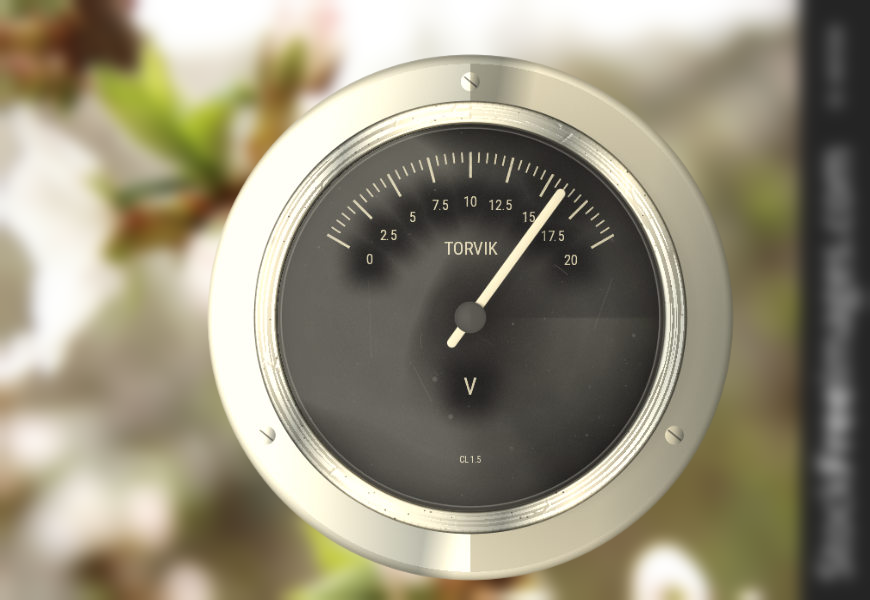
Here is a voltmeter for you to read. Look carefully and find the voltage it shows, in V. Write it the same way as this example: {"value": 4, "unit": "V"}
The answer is {"value": 16, "unit": "V"}
